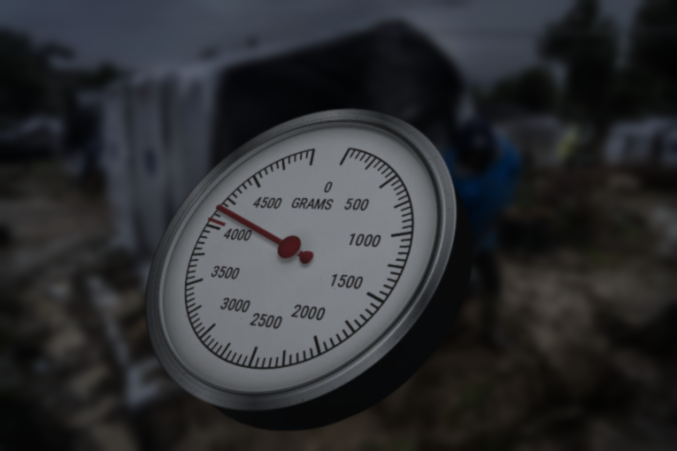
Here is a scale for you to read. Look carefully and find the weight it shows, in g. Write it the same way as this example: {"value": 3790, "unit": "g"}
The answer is {"value": 4150, "unit": "g"}
